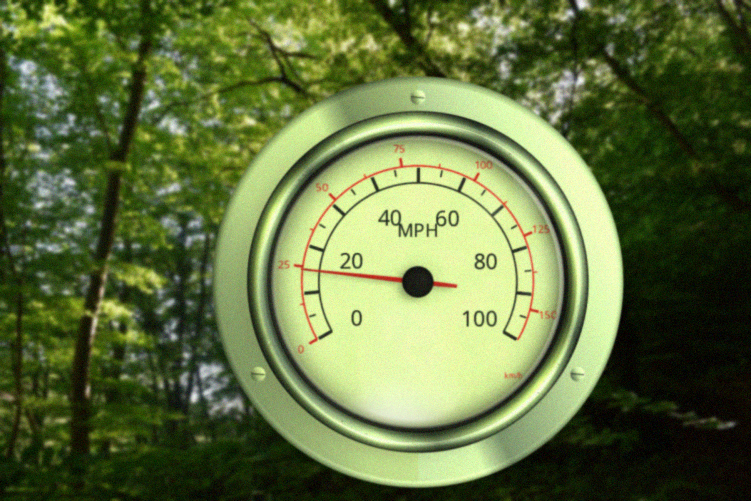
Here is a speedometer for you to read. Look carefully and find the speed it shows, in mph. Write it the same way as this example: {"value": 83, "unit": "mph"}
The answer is {"value": 15, "unit": "mph"}
